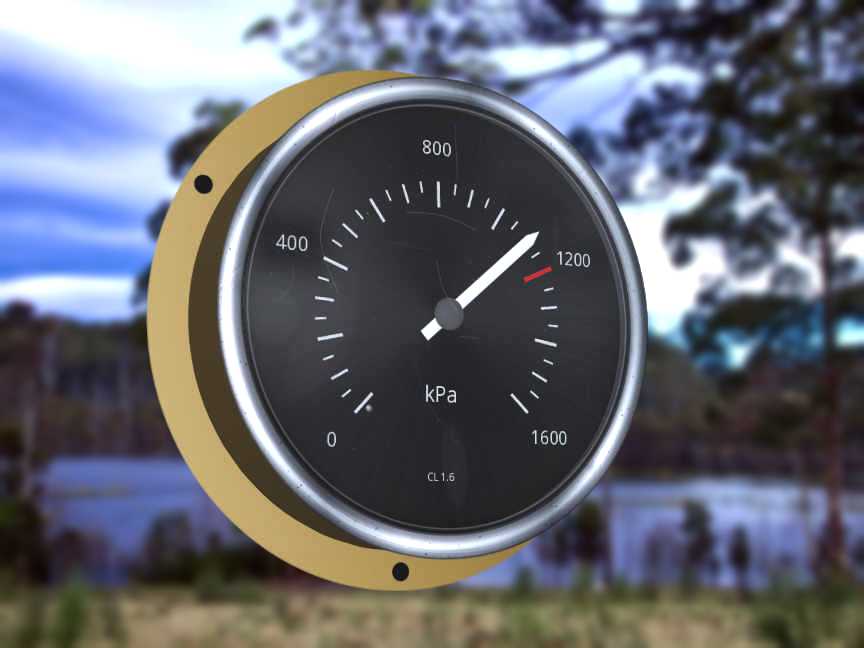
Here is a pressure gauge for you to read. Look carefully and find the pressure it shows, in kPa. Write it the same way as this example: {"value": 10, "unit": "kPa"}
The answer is {"value": 1100, "unit": "kPa"}
